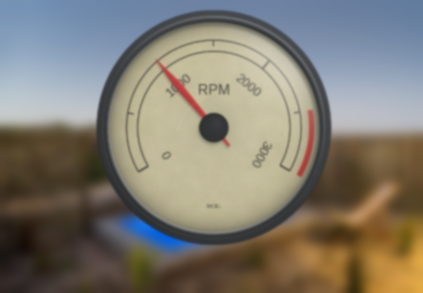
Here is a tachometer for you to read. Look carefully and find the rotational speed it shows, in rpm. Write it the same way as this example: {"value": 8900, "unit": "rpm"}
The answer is {"value": 1000, "unit": "rpm"}
